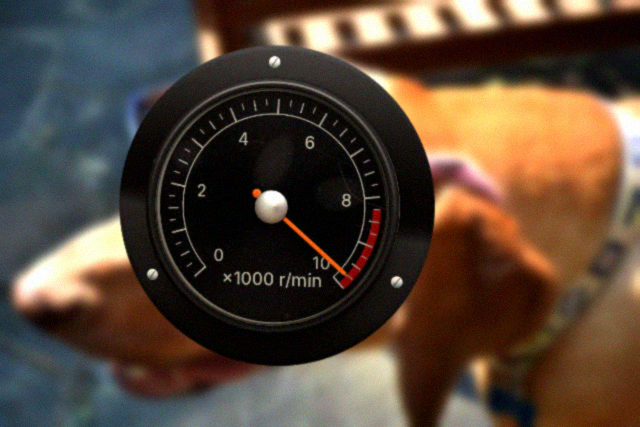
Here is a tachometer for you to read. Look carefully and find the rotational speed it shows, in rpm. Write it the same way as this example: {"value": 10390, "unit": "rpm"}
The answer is {"value": 9750, "unit": "rpm"}
